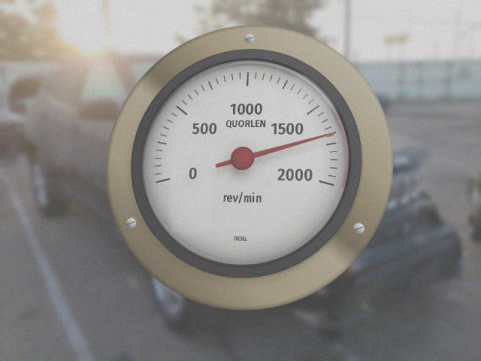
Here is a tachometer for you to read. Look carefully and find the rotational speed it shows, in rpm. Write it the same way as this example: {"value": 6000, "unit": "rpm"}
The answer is {"value": 1700, "unit": "rpm"}
